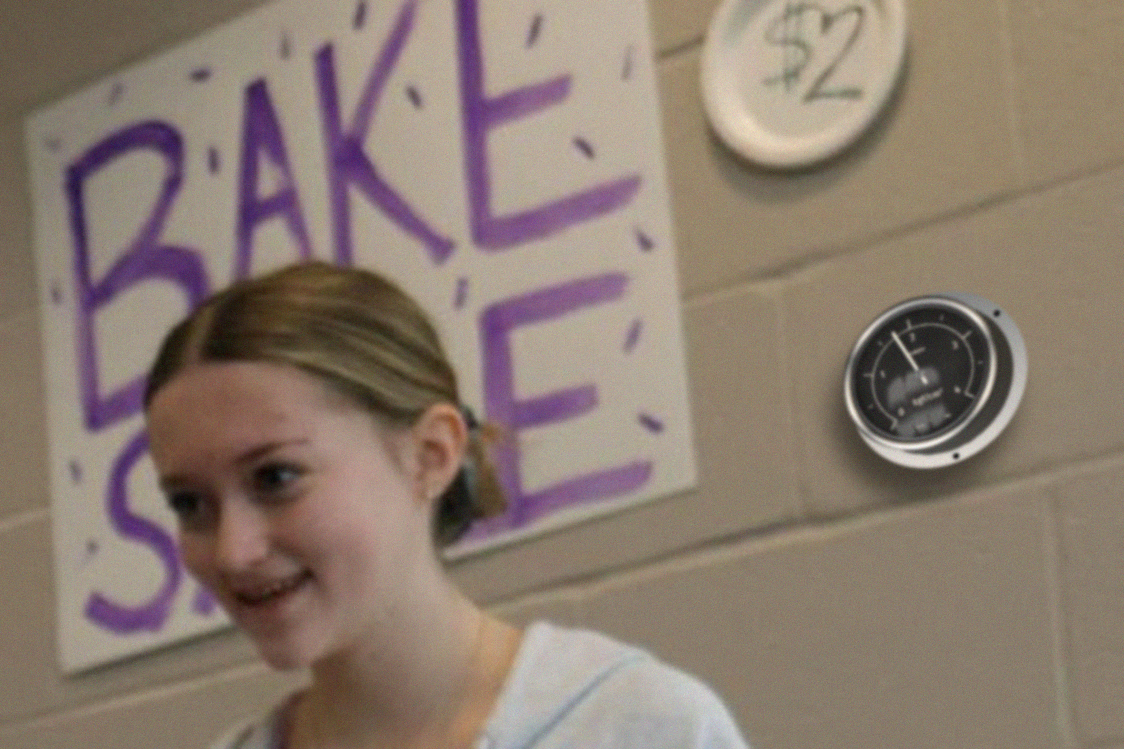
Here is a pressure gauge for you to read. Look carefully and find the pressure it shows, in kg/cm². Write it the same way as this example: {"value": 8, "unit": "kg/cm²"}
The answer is {"value": 1.75, "unit": "kg/cm²"}
